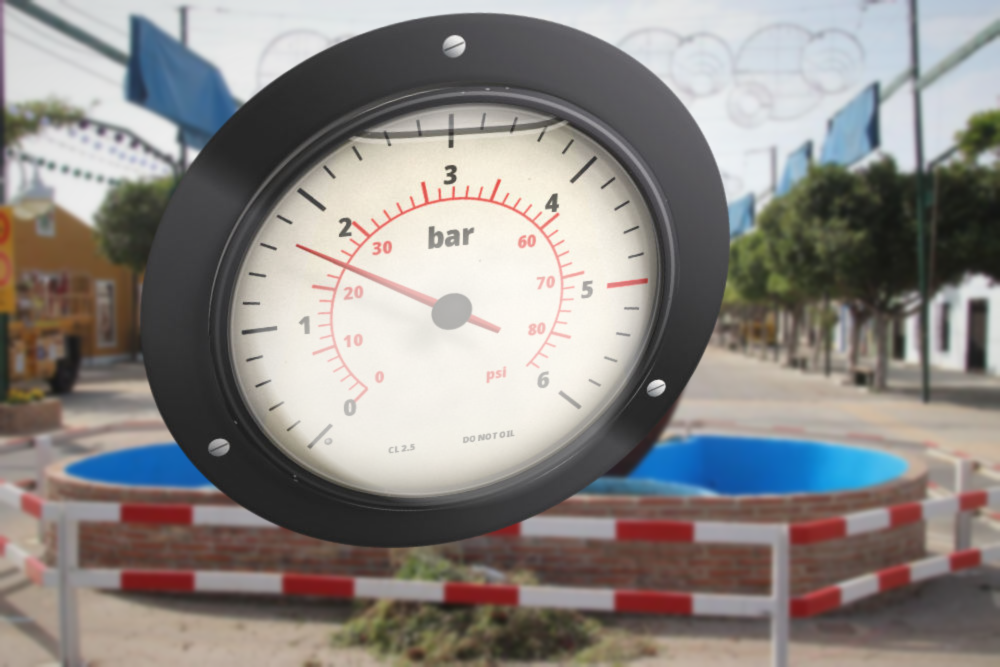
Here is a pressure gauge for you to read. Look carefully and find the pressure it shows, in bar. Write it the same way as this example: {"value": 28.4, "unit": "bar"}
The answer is {"value": 1.7, "unit": "bar"}
